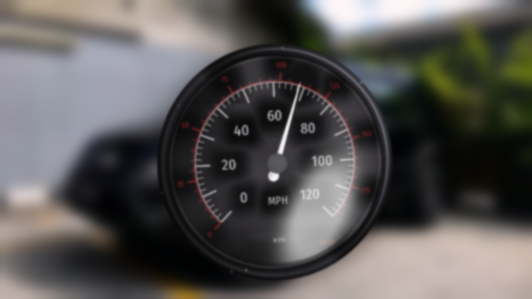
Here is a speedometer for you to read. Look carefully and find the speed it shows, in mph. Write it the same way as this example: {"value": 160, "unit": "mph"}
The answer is {"value": 68, "unit": "mph"}
